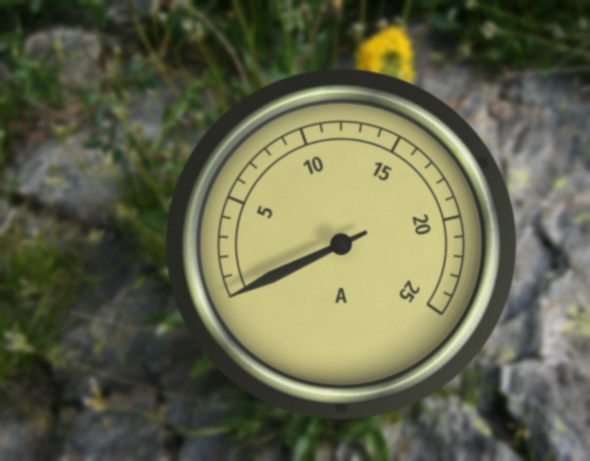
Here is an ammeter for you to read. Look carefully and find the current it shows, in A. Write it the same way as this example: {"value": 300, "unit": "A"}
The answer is {"value": 0, "unit": "A"}
